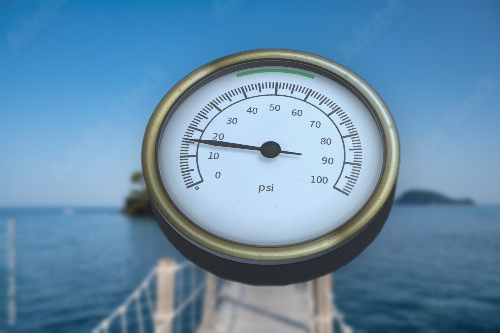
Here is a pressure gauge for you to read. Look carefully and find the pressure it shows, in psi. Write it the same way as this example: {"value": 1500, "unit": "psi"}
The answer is {"value": 15, "unit": "psi"}
